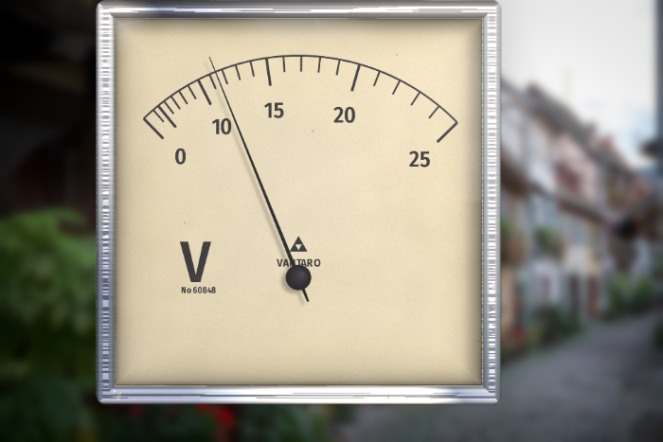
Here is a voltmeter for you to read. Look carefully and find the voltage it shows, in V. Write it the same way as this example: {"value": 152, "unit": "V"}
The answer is {"value": 11.5, "unit": "V"}
